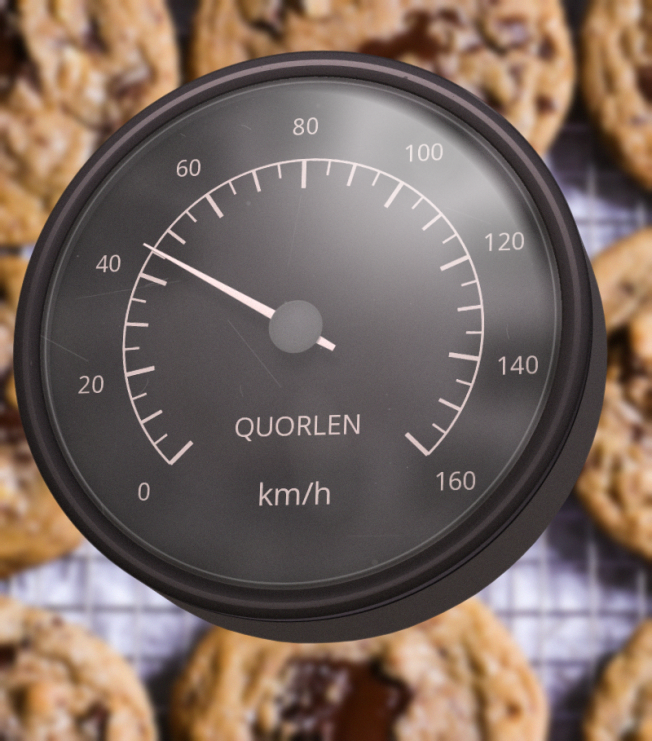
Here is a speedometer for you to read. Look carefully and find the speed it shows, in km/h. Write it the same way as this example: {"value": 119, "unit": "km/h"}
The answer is {"value": 45, "unit": "km/h"}
